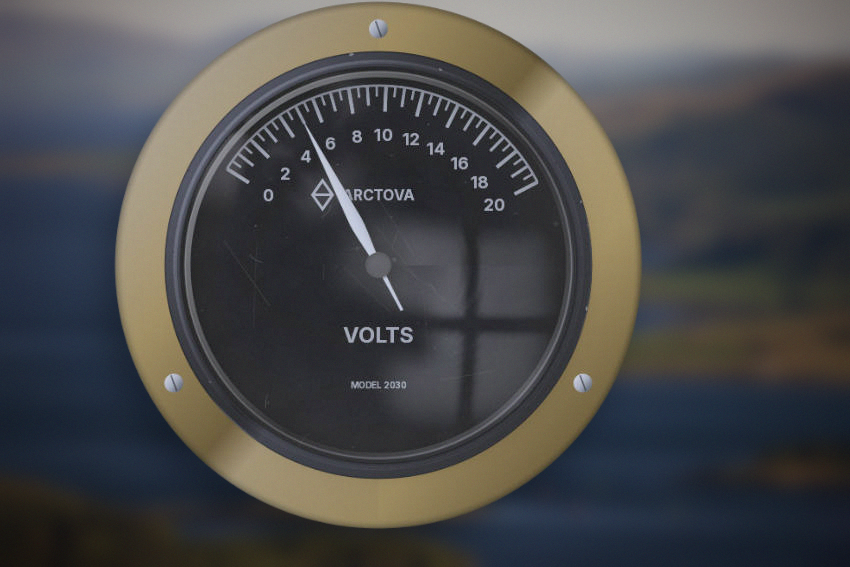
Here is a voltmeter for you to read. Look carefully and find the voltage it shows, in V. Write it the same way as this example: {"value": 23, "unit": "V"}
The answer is {"value": 5, "unit": "V"}
